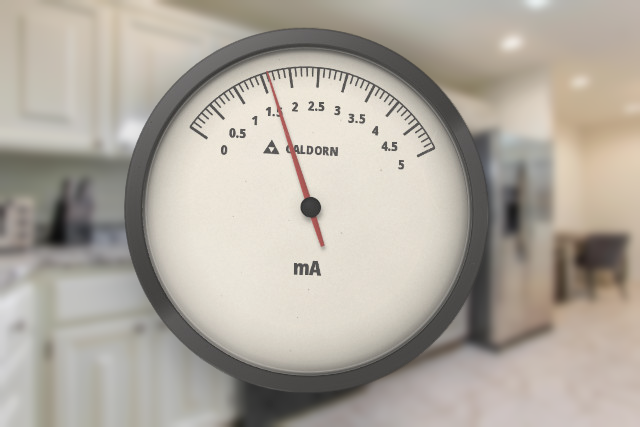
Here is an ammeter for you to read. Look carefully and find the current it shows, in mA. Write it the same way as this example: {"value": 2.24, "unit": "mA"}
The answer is {"value": 1.6, "unit": "mA"}
